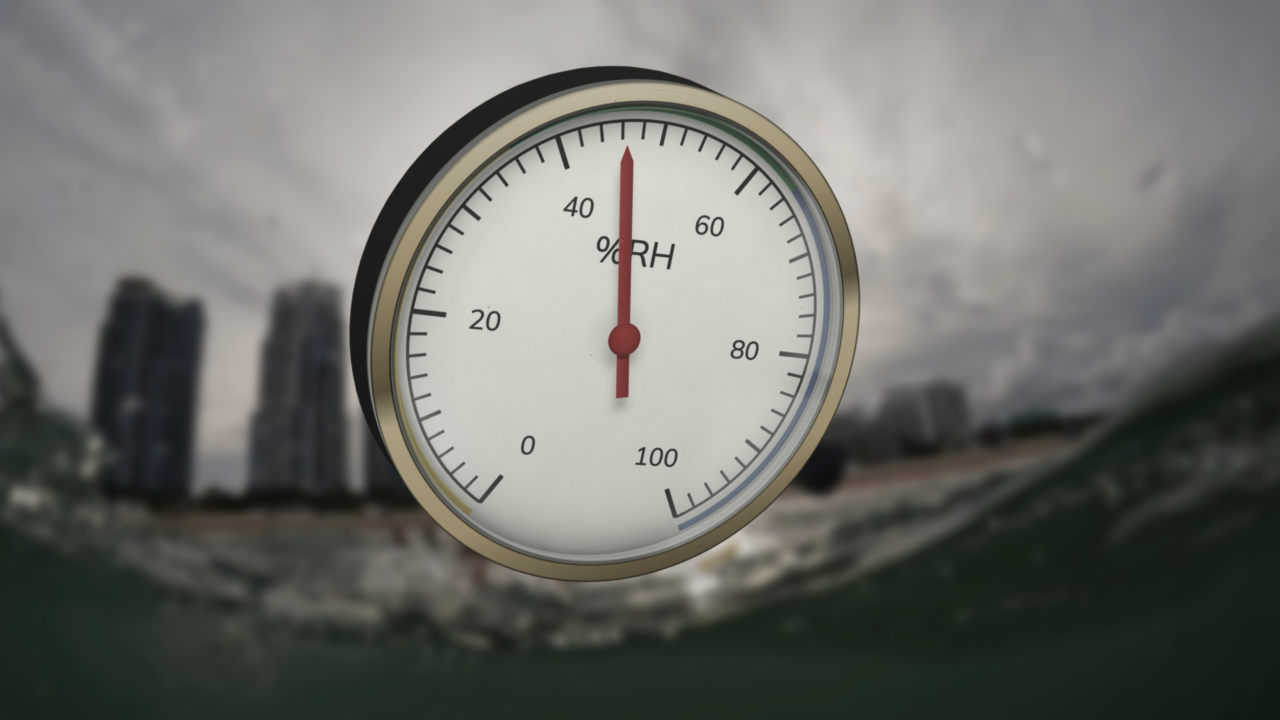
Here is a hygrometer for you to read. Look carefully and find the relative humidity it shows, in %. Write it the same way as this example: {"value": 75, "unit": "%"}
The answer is {"value": 46, "unit": "%"}
